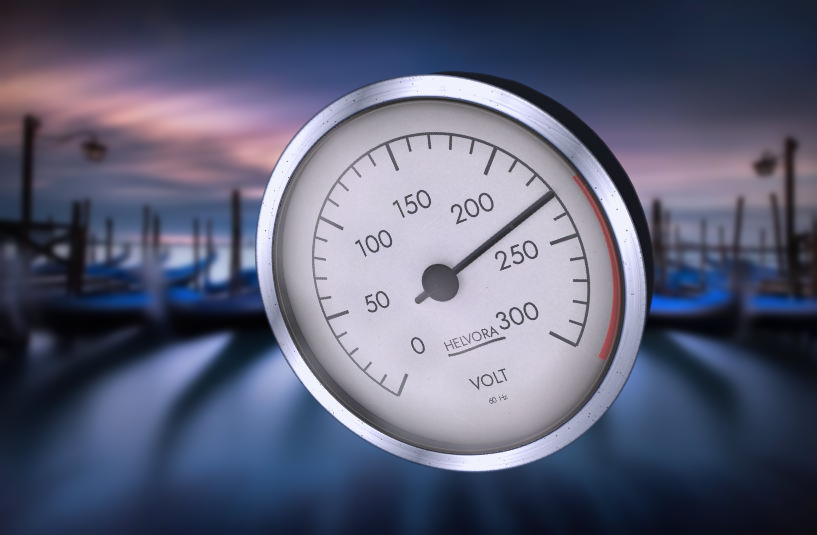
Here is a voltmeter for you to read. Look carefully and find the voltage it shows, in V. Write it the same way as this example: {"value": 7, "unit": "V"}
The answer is {"value": 230, "unit": "V"}
